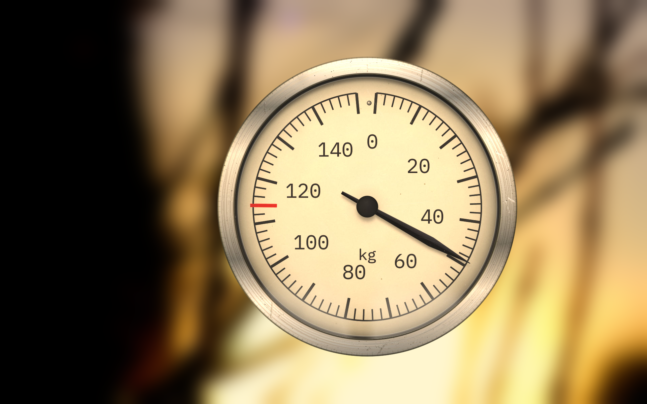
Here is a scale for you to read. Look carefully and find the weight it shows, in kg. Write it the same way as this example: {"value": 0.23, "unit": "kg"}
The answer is {"value": 49, "unit": "kg"}
